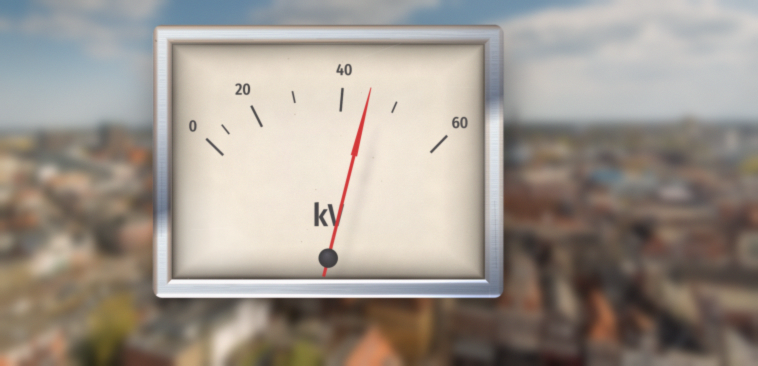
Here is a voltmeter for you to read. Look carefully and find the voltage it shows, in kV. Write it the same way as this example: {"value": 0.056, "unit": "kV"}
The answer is {"value": 45, "unit": "kV"}
